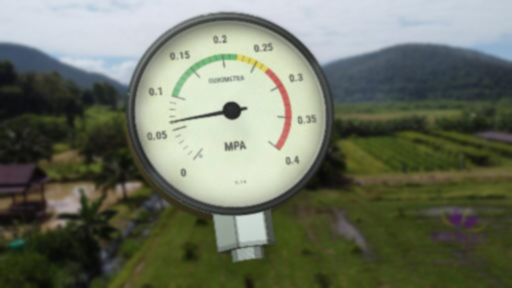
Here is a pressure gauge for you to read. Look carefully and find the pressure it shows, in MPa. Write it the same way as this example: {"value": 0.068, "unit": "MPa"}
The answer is {"value": 0.06, "unit": "MPa"}
